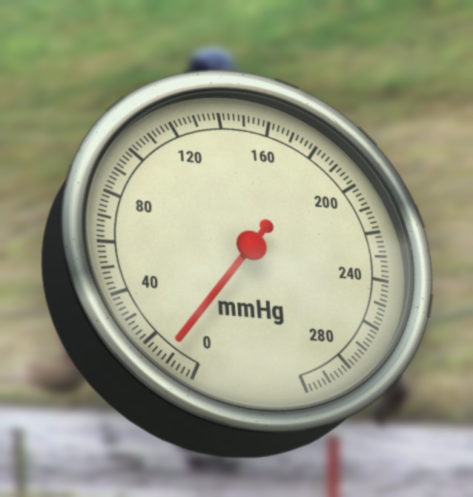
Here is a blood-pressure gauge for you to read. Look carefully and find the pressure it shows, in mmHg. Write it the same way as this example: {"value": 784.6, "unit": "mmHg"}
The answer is {"value": 12, "unit": "mmHg"}
